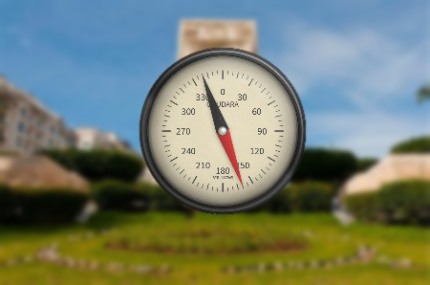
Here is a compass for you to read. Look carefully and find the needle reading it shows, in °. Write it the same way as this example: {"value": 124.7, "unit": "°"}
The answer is {"value": 160, "unit": "°"}
